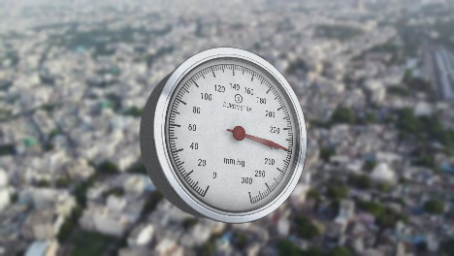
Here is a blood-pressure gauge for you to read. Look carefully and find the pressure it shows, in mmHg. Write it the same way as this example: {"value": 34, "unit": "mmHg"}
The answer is {"value": 240, "unit": "mmHg"}
